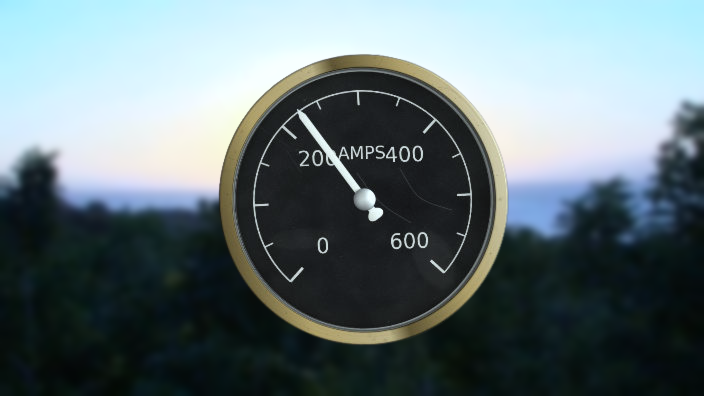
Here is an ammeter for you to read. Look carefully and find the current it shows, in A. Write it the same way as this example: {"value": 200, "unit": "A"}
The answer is {"value": 225, "unit": "A"}
